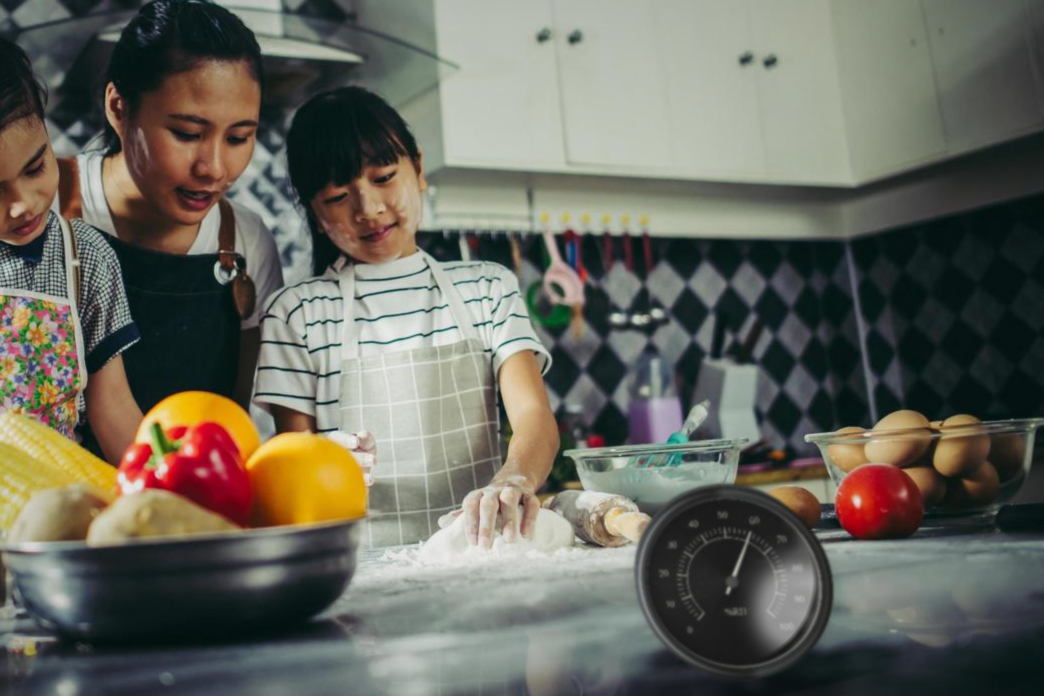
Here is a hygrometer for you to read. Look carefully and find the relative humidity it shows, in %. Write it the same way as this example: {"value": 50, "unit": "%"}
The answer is {"value": 60, "unit": "%"}
